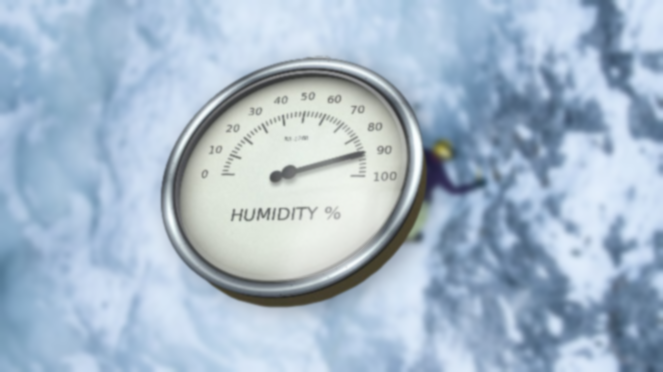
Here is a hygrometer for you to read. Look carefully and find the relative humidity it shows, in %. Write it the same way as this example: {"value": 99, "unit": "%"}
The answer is {"value": 90, "unit": "%"}
